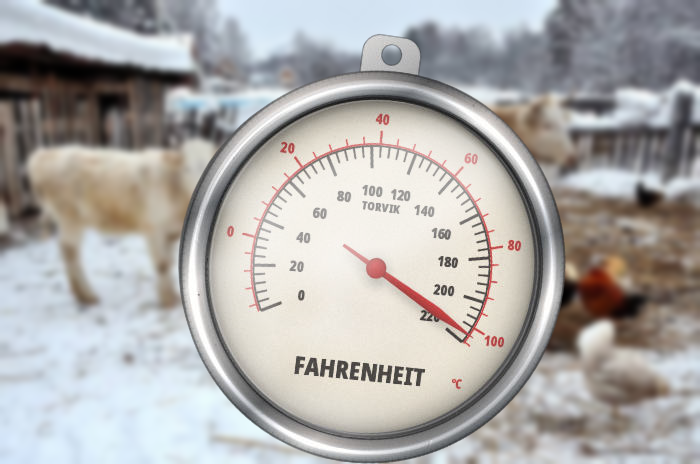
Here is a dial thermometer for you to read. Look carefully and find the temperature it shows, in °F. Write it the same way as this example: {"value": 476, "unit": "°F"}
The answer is {"value": 216, "unit": "°F"}
